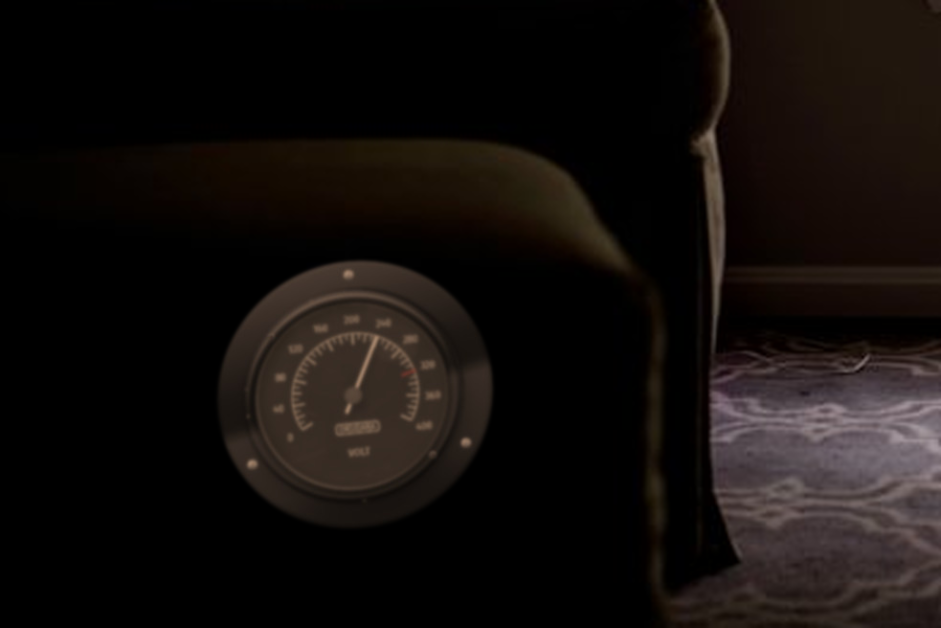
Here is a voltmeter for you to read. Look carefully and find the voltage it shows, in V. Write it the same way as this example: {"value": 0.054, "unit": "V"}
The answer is {"value": 240, "unit": "V"}
